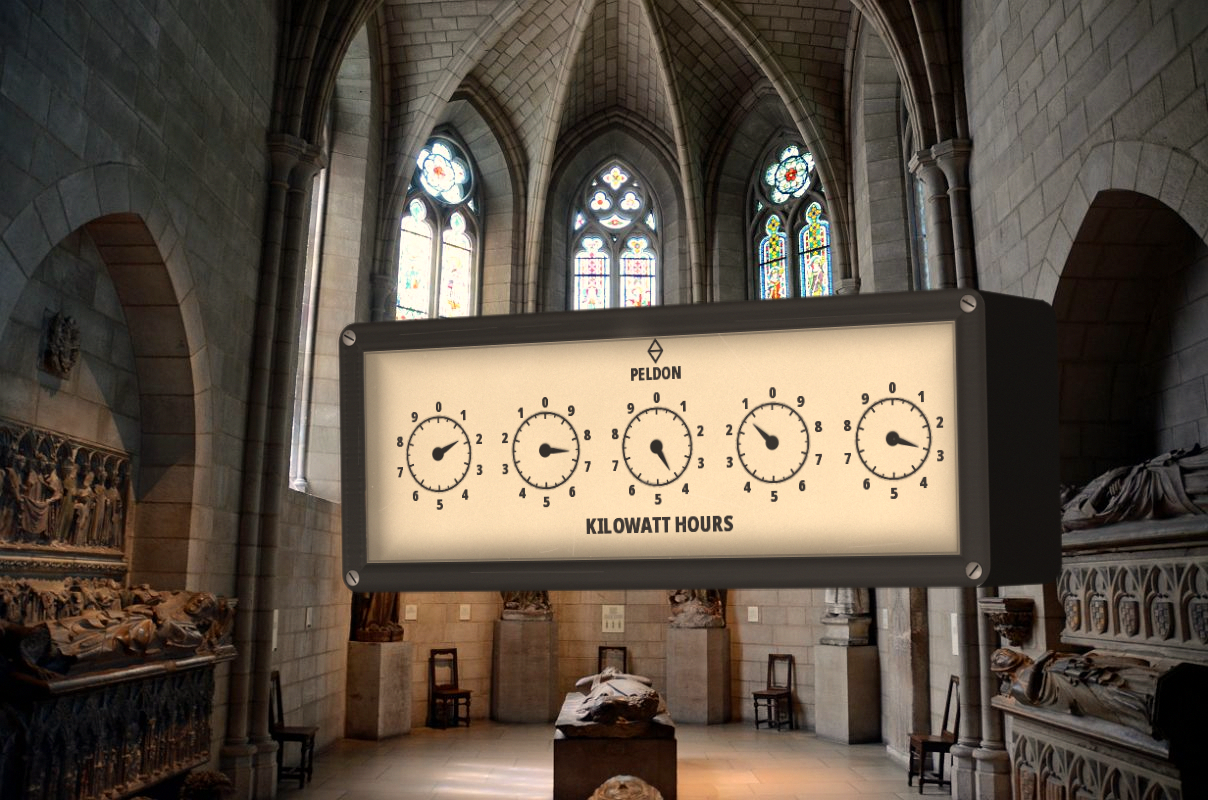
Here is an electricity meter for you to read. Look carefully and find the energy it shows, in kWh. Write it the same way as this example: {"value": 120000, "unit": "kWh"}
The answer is {"value": 17413, "unit": "kWh"}
